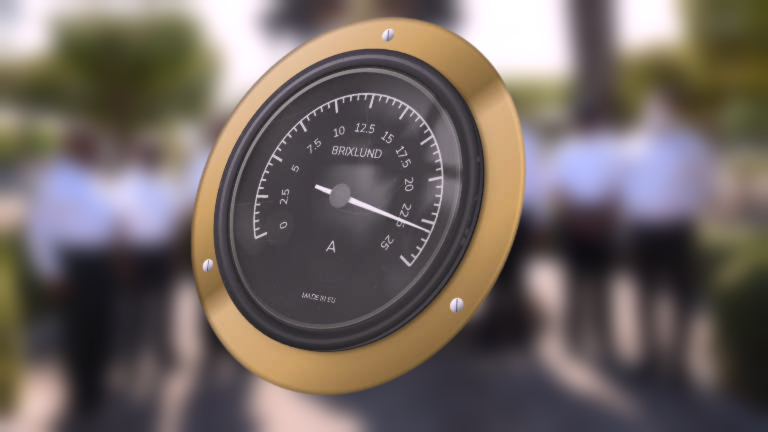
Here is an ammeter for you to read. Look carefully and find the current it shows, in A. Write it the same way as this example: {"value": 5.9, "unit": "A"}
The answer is {"value": 23, "unit": "A"}
